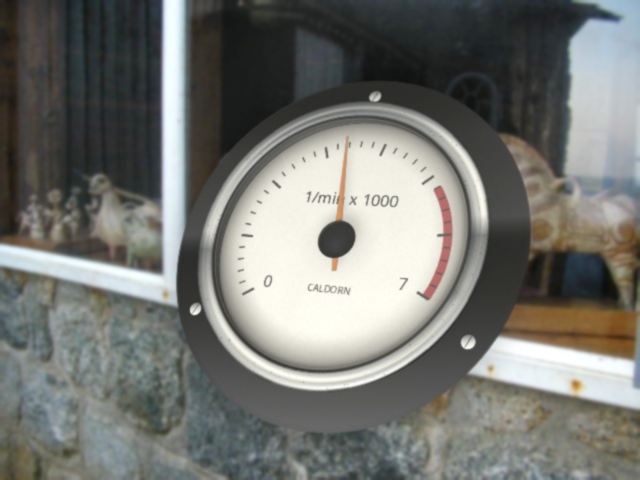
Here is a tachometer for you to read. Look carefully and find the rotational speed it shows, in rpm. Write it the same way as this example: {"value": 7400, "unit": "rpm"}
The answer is {"value": 3400, "unit": "rpm"}
